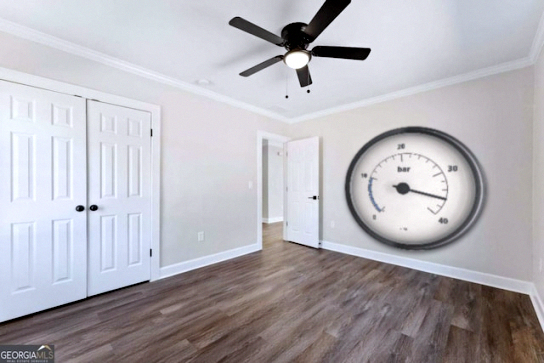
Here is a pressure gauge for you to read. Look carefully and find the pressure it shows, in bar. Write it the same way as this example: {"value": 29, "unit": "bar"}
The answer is {"value": 36, "unit": "bar"}
